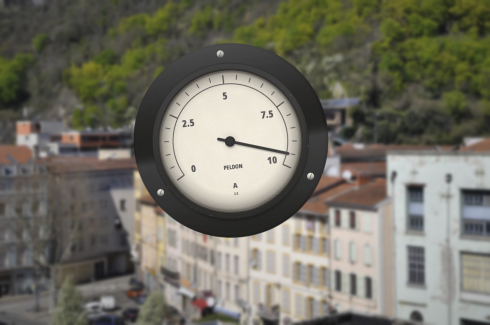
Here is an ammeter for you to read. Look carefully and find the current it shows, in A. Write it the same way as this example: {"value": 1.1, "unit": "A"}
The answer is {"value": 9.5, "unit": "A"}
